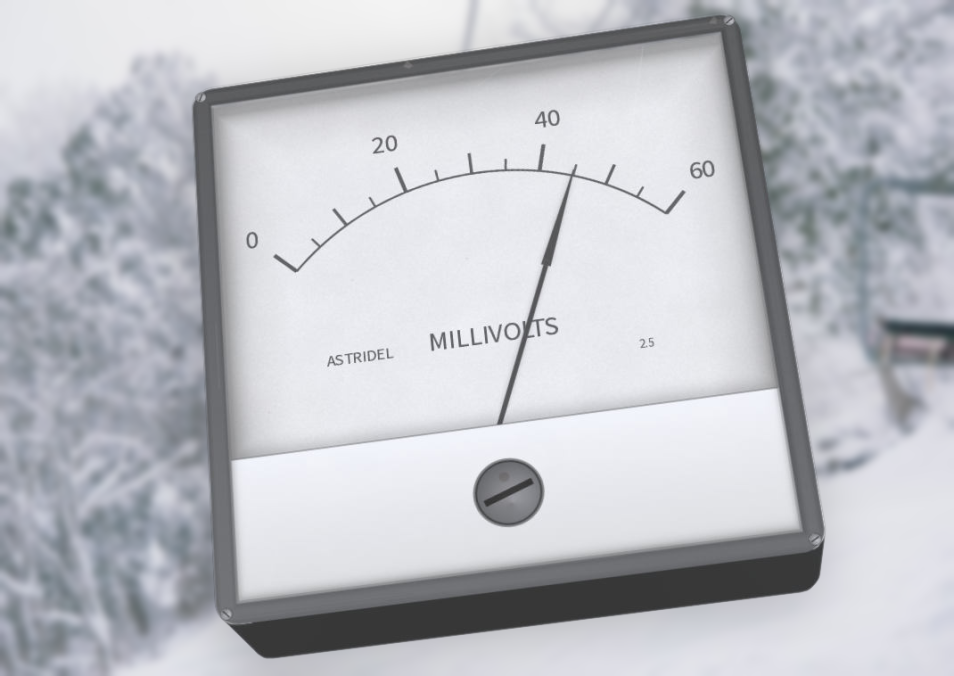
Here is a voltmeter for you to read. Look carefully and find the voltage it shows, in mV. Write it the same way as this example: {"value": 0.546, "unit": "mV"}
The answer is {"value": 45, "unit": "mV"}
